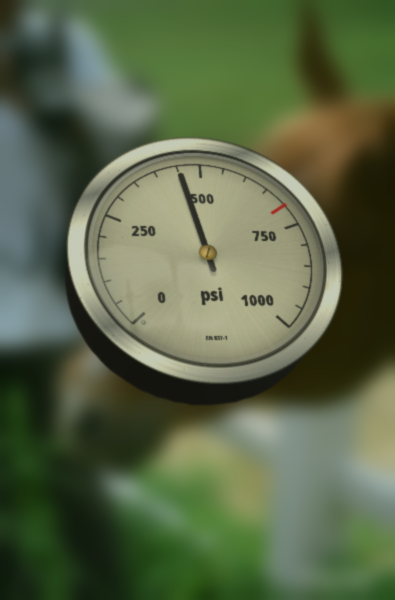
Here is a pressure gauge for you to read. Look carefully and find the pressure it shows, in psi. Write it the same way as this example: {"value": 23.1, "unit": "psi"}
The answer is {"value": 450, "unit": "psi"}
